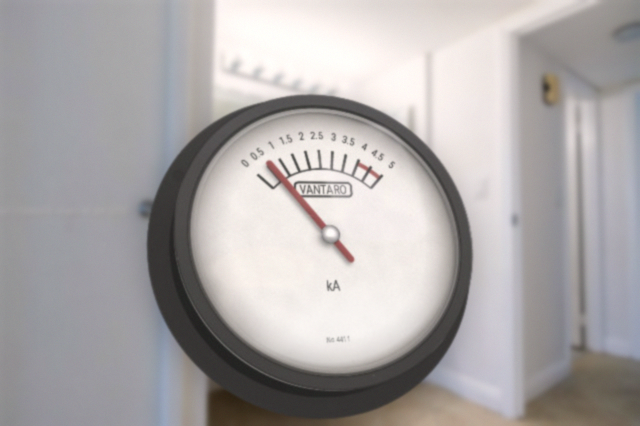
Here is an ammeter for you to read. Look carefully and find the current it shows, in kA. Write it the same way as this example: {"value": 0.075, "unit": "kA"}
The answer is {"value": 0.5, "unit": "kA"}
